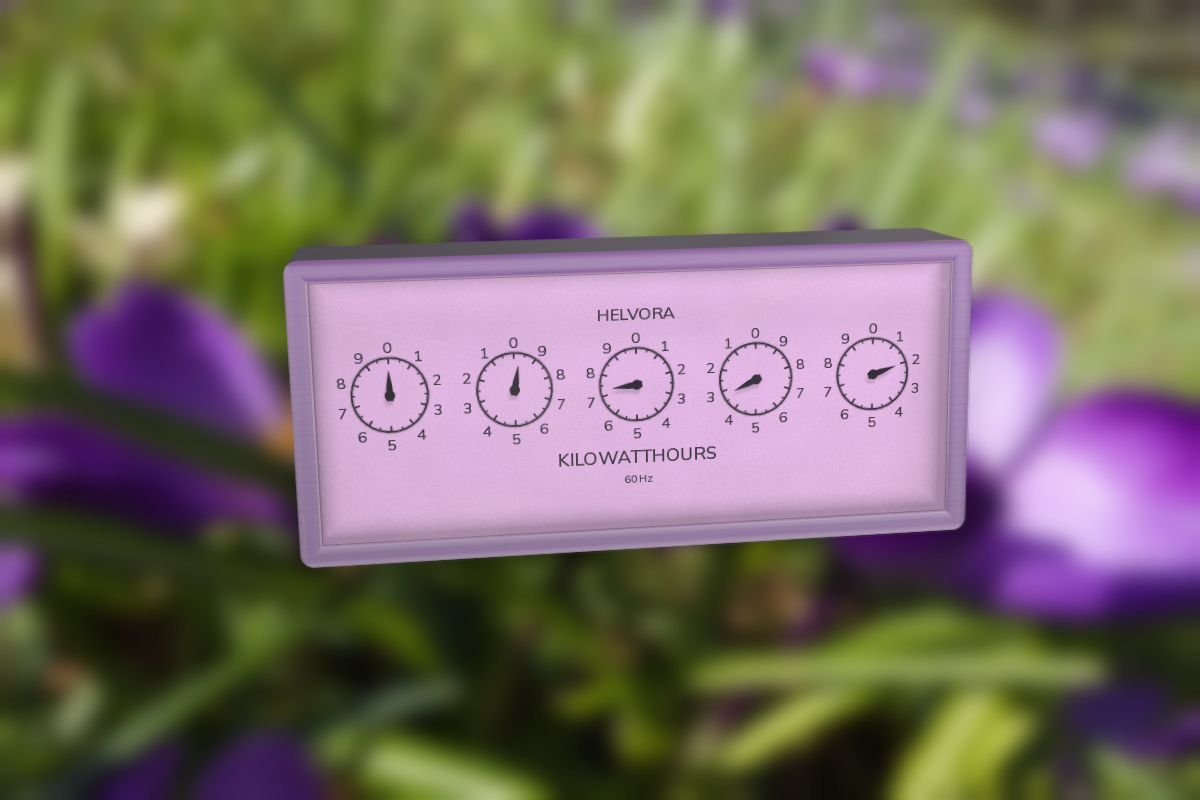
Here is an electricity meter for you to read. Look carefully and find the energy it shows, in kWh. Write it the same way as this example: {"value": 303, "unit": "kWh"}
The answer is {"value": 99732, "unit": "kWh"}
